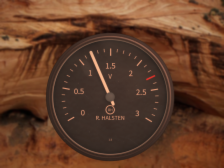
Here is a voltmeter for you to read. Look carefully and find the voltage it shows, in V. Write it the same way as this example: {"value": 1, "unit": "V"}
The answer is {"value": 1.2, "unit": "V"}
